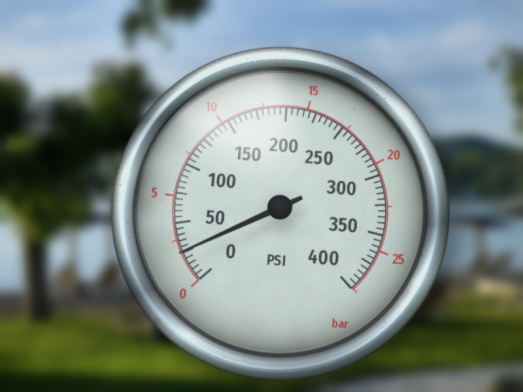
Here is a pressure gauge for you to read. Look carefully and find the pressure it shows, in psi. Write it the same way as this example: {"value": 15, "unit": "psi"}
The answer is {"value": 25, "unit": "psi"}
